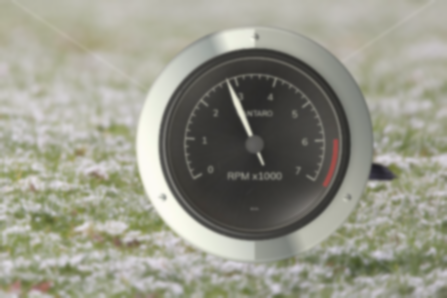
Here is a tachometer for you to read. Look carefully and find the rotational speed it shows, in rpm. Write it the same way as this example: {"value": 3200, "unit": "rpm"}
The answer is {"value": 2800, "unit": "rpm"}
